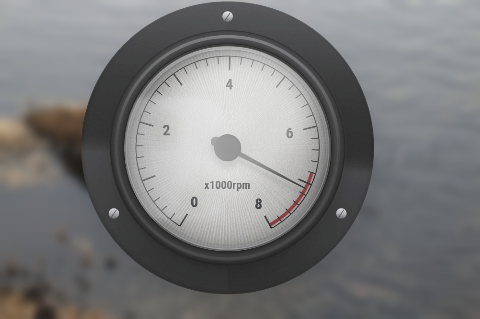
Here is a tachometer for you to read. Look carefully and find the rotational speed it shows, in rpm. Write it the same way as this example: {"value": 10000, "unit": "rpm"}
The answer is {"value": 7100, "unit": "rpm"}
